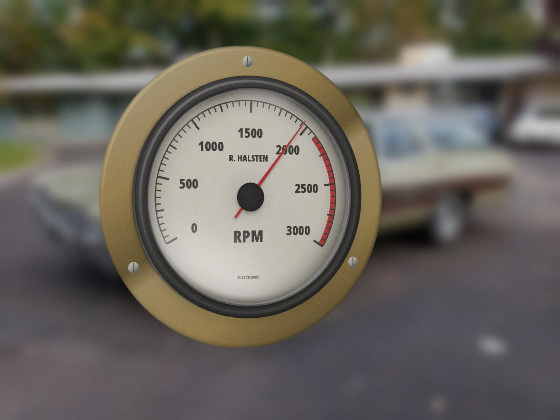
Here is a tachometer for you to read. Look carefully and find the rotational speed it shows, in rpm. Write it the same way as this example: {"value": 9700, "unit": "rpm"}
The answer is {"value": 1950, "unit": "rpm"}
